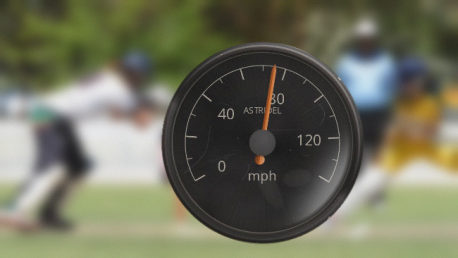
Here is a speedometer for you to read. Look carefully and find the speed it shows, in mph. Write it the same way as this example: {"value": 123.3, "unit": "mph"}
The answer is {"value": 75, "unit": "mph"}
